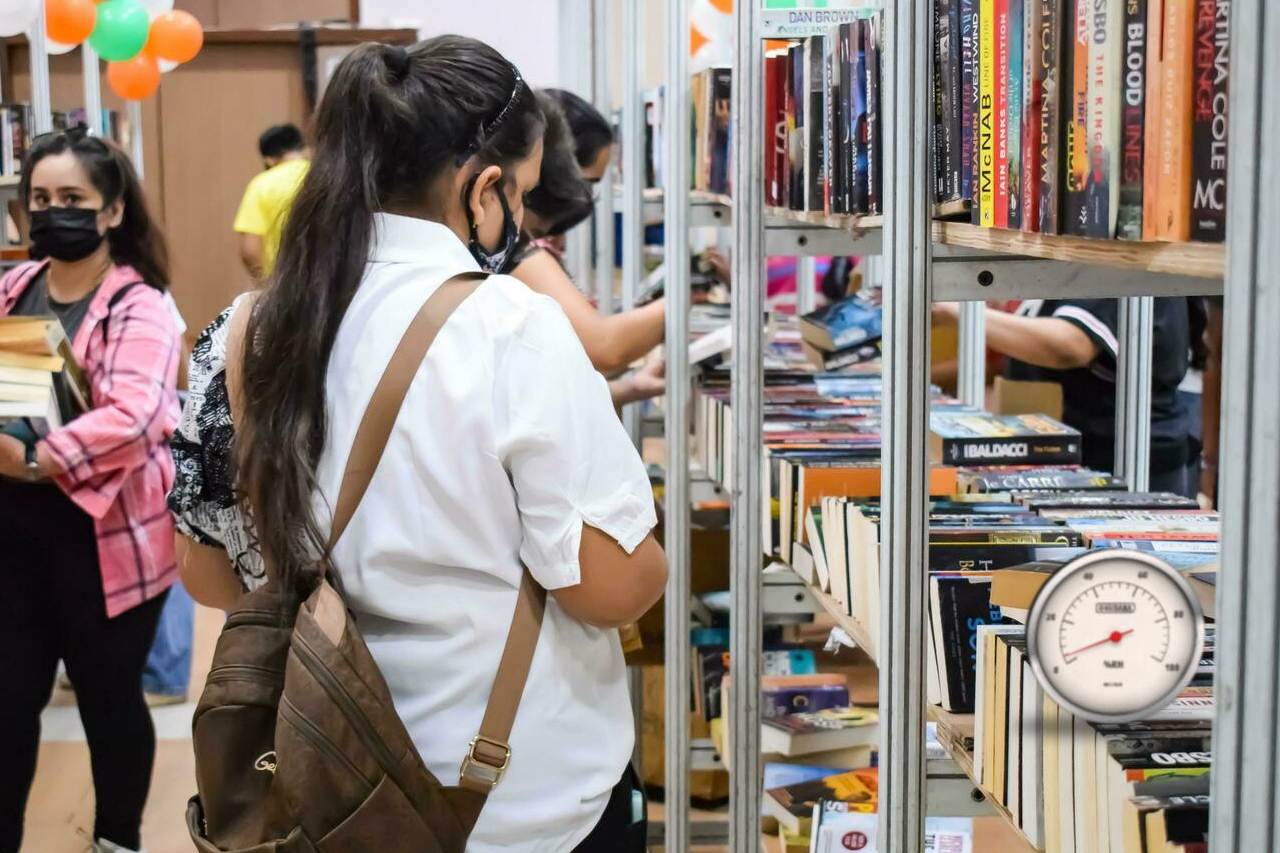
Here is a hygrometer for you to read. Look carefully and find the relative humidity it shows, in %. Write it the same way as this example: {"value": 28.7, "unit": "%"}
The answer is {"value": 4, "unit": "%"}
